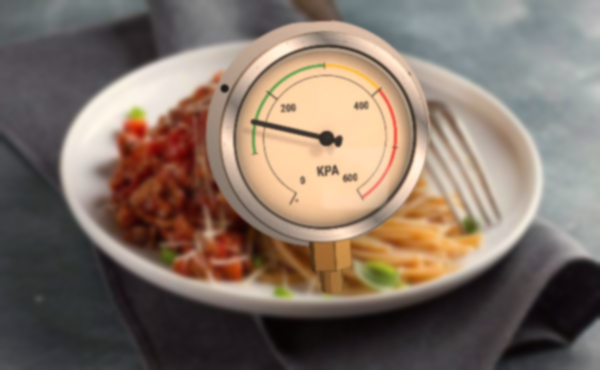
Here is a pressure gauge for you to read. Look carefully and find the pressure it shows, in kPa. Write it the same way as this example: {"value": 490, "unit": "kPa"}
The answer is {"value": 150, "unit": "kPa"}
